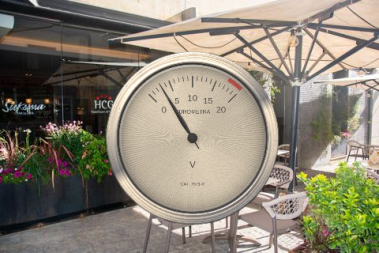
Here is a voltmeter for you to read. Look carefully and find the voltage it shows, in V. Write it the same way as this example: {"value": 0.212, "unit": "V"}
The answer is {"value": 3, "unit": "V"}
